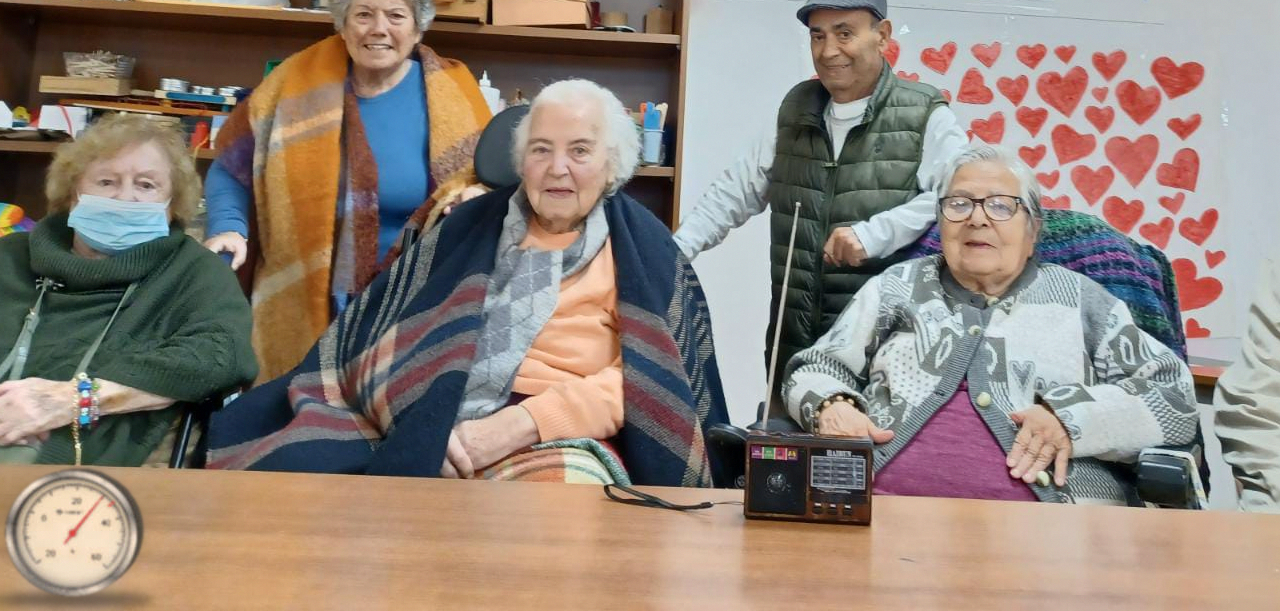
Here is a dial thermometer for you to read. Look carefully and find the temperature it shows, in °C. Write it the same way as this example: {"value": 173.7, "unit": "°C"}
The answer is {"value": 30, "unit": "°C"}
